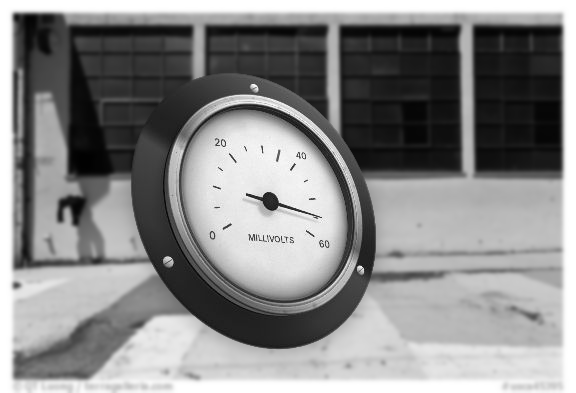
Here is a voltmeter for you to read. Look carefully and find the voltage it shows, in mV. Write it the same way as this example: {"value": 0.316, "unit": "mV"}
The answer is {"value": 55, "unit": "mV"}
